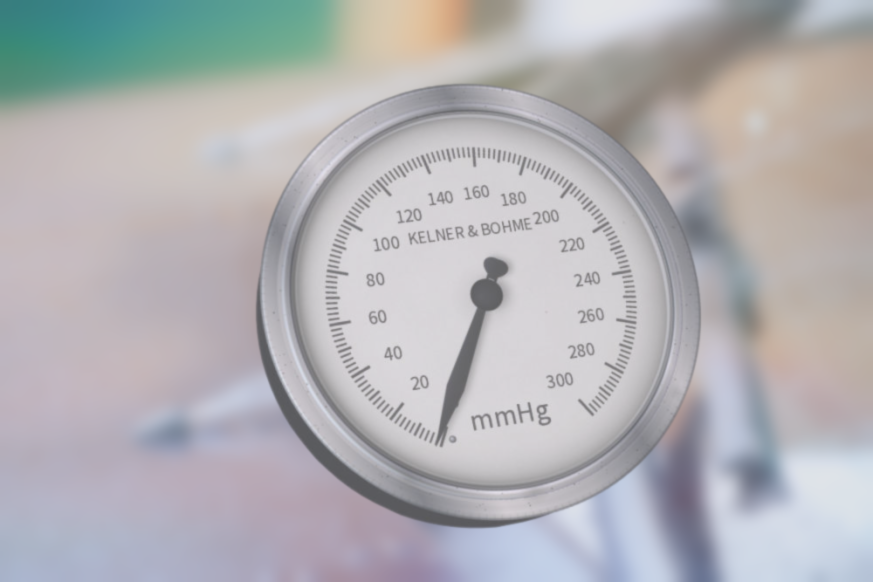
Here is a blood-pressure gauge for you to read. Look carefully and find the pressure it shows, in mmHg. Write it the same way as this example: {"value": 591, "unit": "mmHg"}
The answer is {"value": 2, "unit": "mmHg"}
